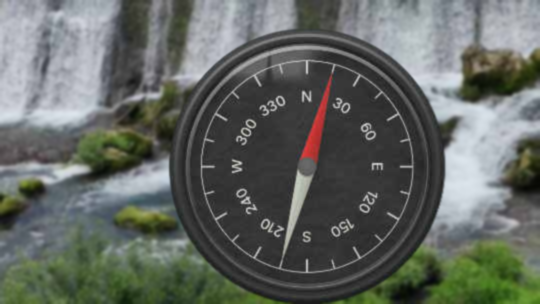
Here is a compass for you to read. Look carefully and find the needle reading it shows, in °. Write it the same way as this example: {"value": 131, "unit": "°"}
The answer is {"value": 15, "unit": "°"}
